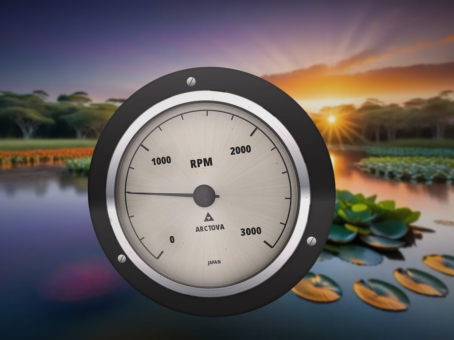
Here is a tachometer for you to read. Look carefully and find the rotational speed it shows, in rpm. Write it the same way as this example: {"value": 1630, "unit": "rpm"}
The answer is {"value": 600, "unit": "rpm"}
